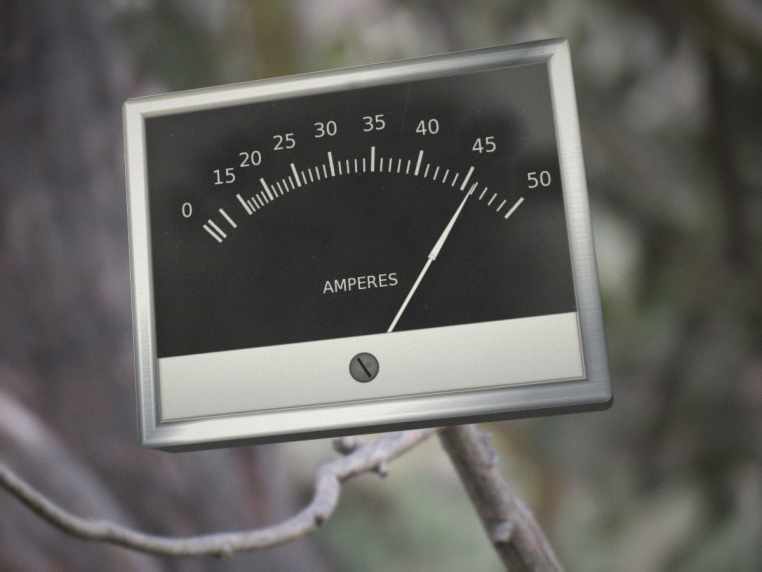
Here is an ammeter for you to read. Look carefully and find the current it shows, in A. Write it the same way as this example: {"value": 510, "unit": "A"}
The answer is {"value": 46, "unit": "A"}
